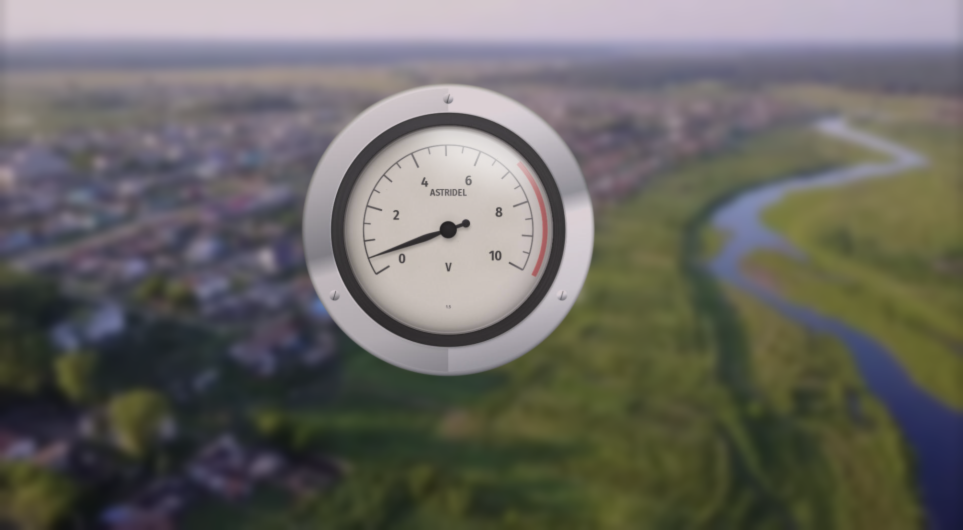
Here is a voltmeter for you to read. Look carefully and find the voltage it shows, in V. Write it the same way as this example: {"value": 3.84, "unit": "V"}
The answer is {"value": 0.5, "unit": "V"}
